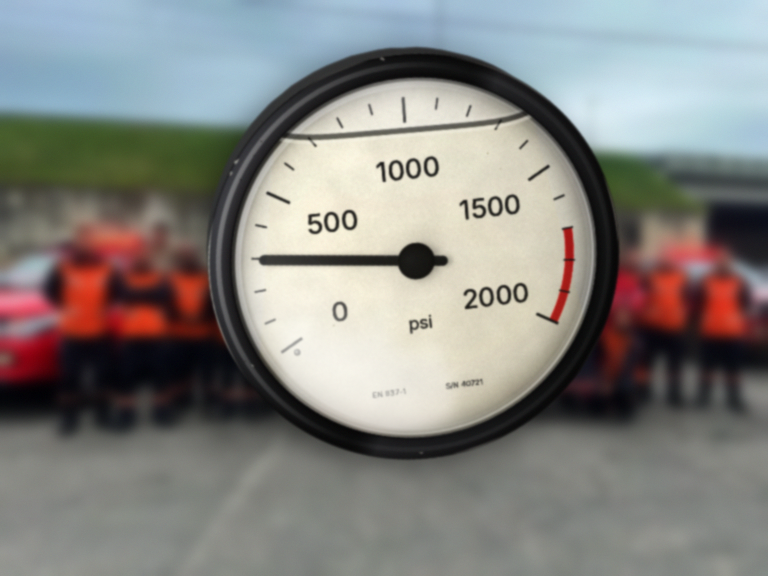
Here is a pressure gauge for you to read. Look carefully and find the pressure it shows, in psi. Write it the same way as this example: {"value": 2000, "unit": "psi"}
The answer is {"value": 300, "unit": "psi"}
